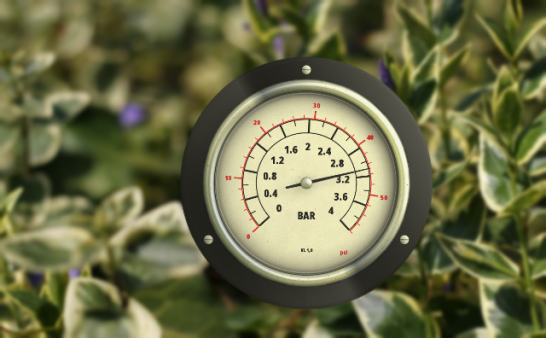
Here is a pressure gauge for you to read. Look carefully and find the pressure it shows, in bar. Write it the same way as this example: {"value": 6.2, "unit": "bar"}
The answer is {"value": 3.1, "unit": "bar"}
